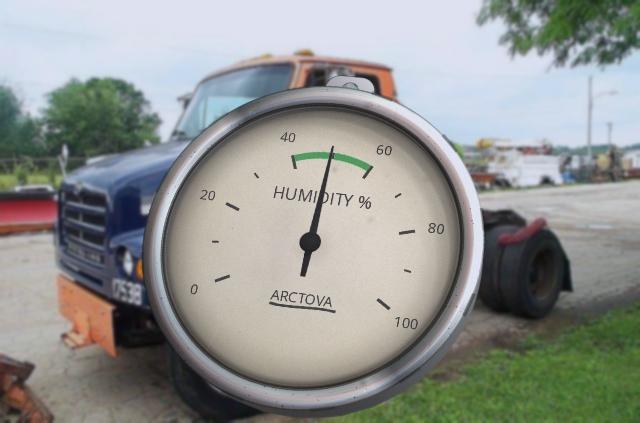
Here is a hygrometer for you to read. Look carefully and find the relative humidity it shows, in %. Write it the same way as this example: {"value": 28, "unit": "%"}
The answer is {"value": 50, "unit": "%"}
